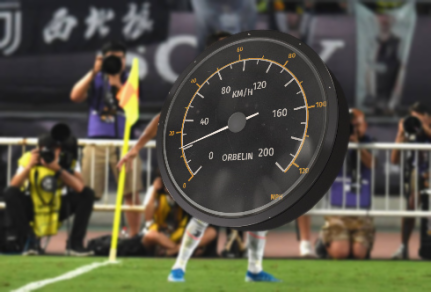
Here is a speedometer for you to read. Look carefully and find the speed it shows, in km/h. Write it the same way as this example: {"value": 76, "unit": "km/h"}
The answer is {"value": 20, "unit": "km/h"}
